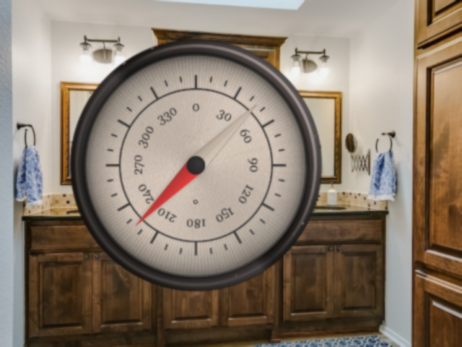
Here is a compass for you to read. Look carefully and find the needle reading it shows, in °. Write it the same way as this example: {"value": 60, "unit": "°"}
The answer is {"value": 225, "unit": "°"}
